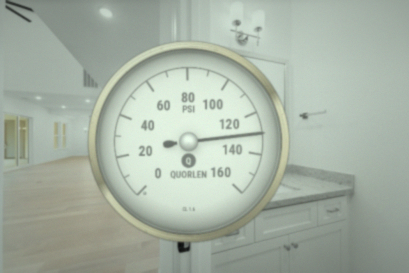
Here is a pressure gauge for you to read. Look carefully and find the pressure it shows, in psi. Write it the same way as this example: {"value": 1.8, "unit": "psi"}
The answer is {"value": 130, "unit": "psi"}
